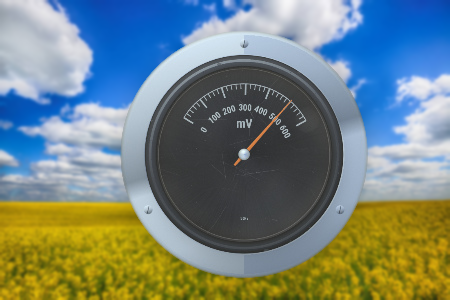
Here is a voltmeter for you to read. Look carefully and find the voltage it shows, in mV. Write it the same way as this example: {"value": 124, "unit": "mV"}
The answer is {"value": 500, "unit": "mV"}
